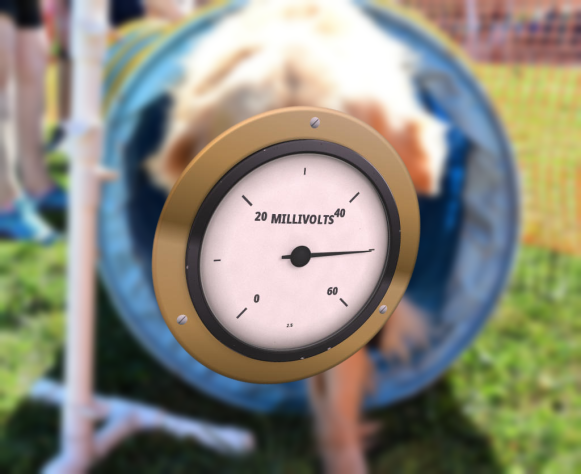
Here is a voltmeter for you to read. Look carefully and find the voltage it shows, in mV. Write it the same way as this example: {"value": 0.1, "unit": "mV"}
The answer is {"value": 50, "unit": "mV"}
